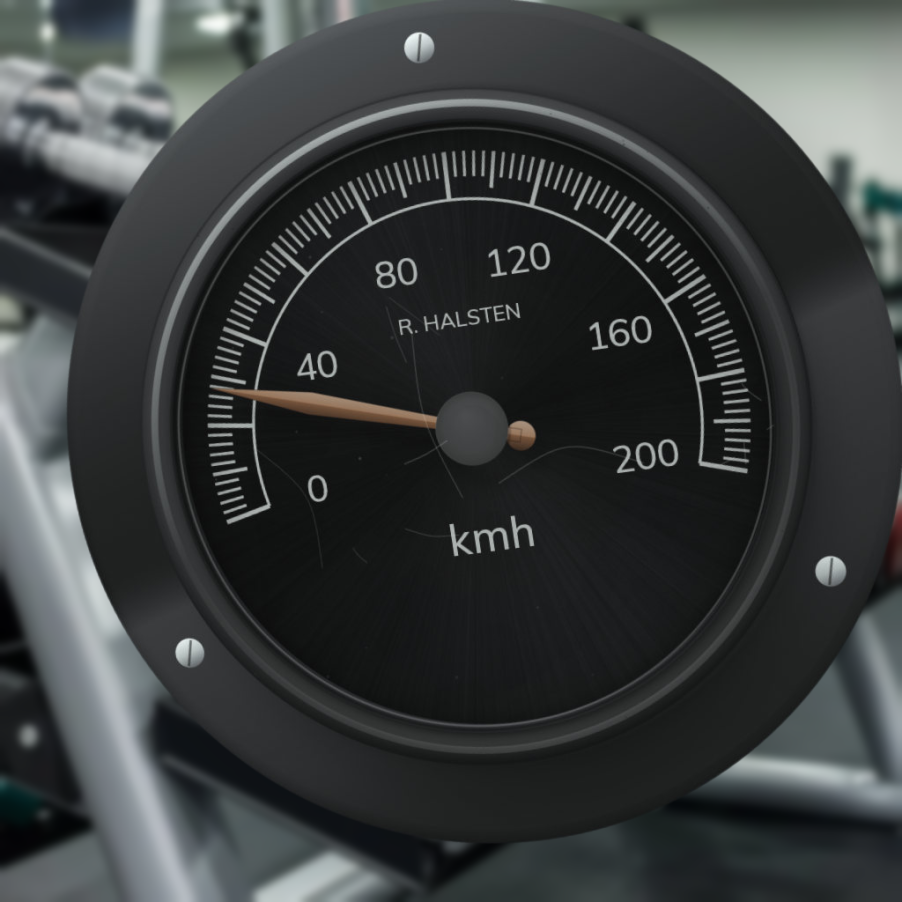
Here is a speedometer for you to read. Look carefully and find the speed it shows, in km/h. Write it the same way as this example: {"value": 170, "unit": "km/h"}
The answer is {"value": 28, "unit": "km/h"}
